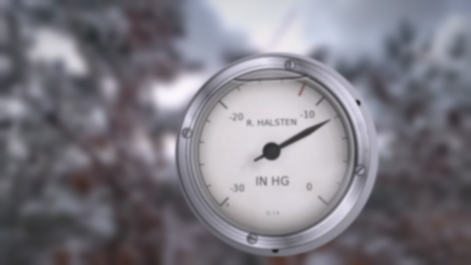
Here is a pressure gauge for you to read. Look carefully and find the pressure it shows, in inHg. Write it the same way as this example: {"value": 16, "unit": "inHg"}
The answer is {"value": -8, "unit": "inHg"}
